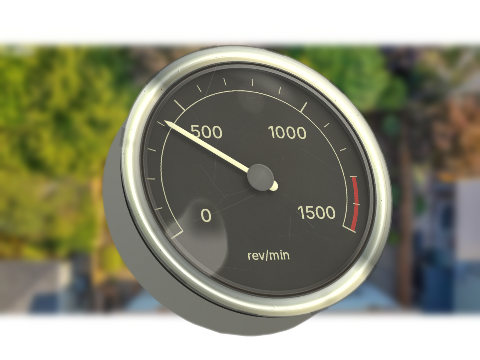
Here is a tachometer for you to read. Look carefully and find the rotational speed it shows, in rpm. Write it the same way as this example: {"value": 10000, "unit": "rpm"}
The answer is {"value": 400, "unit": "rpm"}
